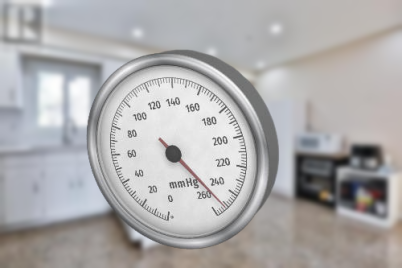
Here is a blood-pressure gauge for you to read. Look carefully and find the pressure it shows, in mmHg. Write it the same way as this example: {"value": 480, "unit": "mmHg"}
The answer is {"value": 250, "unit": "mmHg"}
